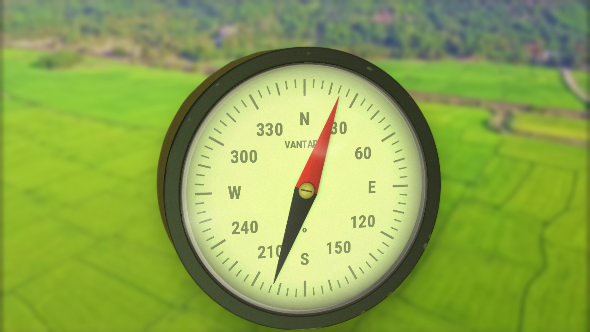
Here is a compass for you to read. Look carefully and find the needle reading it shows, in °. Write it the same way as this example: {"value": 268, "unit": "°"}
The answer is {"value": 20, "unit": "°"}
